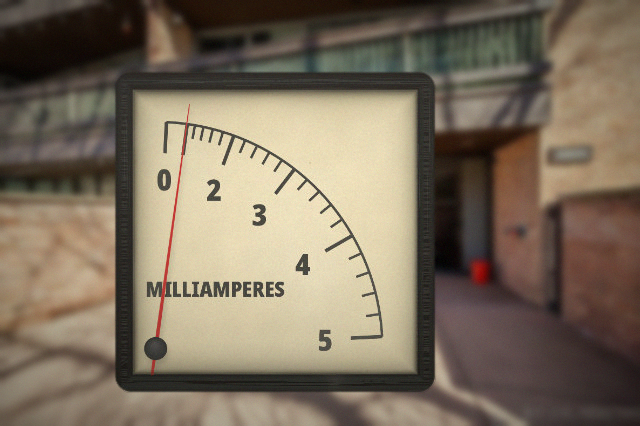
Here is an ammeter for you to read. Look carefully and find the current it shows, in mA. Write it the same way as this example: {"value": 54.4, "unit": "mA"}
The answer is {"value": 1, "unit": "mA"}
